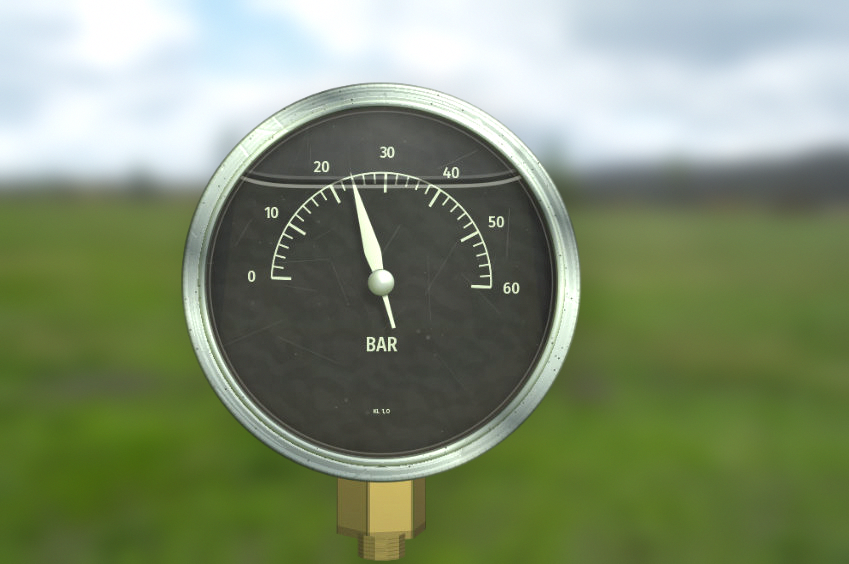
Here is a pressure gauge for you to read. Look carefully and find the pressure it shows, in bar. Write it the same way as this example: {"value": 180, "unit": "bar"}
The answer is {"value": 24, "unit": "bar"}
